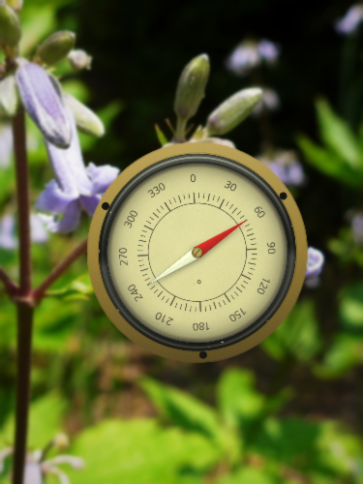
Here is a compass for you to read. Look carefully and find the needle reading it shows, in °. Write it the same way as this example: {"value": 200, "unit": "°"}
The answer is {"value": 60, "unit": "°"}
